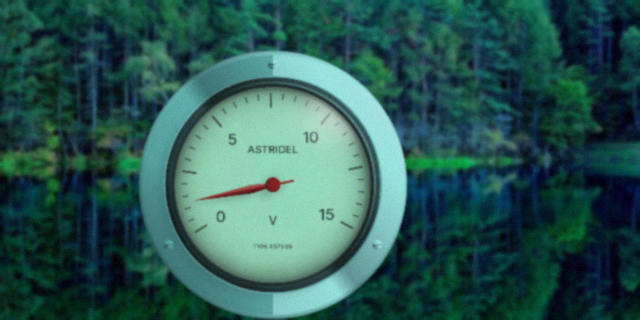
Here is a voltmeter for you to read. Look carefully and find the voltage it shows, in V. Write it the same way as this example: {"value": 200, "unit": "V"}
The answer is {"value": 1.25, "unit": "V"}
